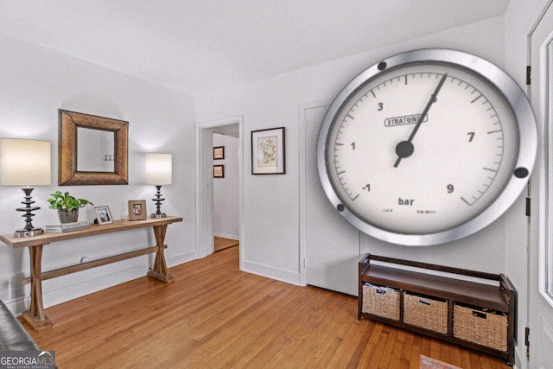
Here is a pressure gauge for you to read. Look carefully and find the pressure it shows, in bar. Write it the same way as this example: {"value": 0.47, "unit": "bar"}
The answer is {"value": 5, "unit": "bar"}
